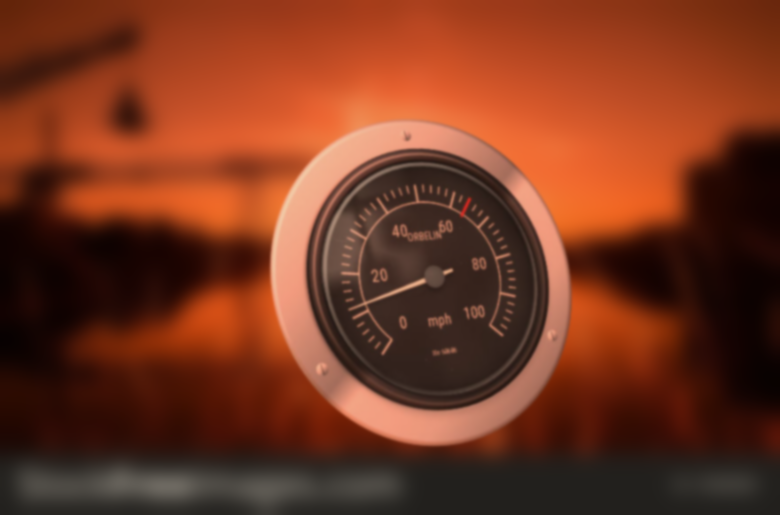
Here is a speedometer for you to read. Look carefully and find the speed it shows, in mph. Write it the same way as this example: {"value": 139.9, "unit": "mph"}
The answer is {"value": 12, "unit": "mph"}
